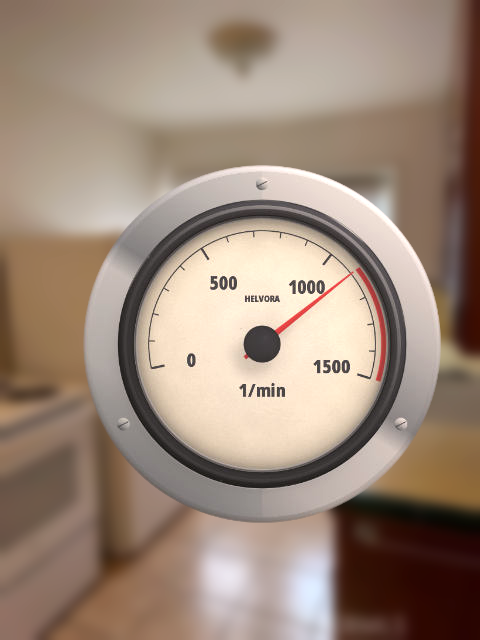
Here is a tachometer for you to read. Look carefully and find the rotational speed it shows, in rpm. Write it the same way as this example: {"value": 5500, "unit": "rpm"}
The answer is {"value": 1100, "unit": "rpm"}
